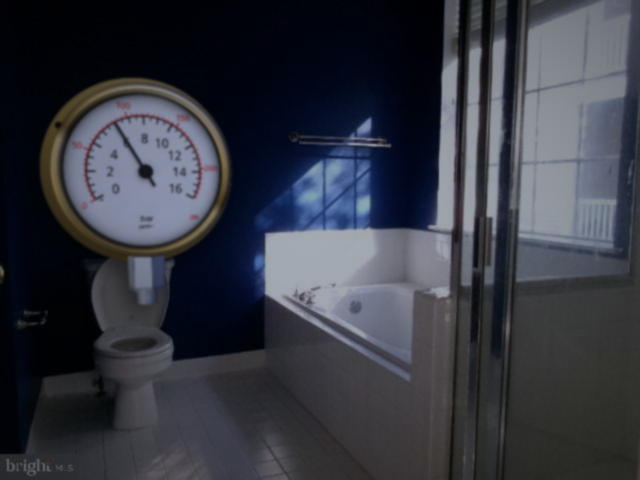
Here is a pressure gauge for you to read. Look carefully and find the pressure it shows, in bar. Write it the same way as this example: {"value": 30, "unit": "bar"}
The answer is {"value": 6, "unit": "bar"}
